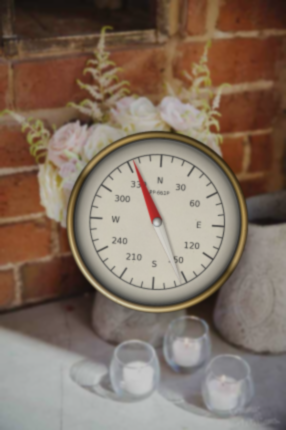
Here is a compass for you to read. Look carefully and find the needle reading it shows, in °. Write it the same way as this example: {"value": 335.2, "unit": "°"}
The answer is {"value": 335, "unit": "°"}
